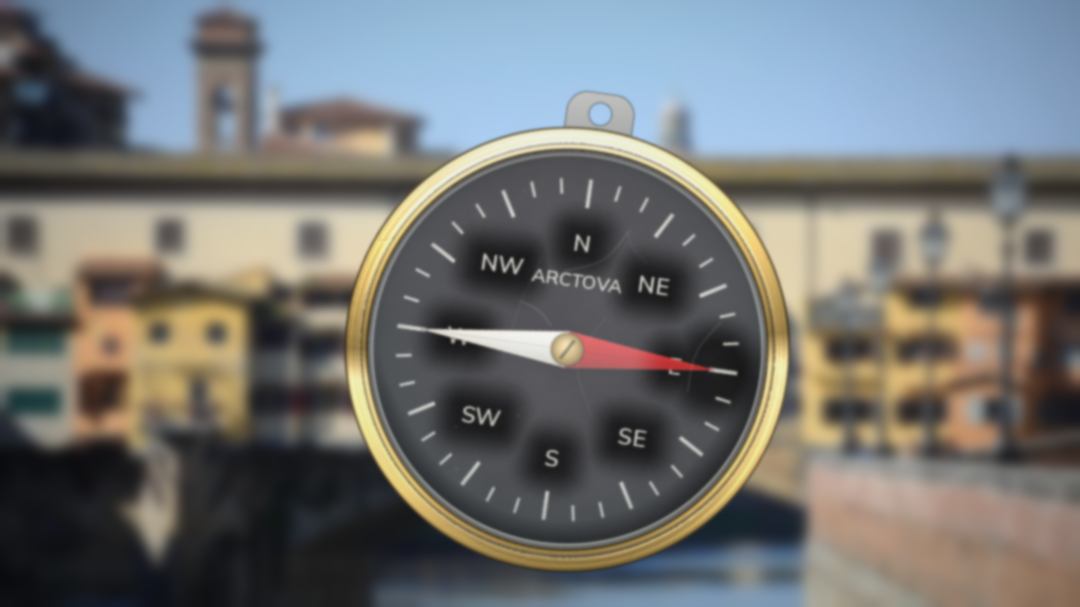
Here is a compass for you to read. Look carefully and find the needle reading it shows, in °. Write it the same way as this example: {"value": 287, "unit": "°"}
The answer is {"value": 90, "unit": "°"}
